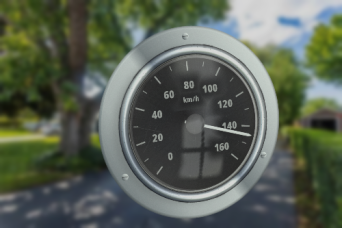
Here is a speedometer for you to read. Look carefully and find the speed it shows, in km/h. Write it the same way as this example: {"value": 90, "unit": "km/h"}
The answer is {"value": 145, "unit": "km/h"}
